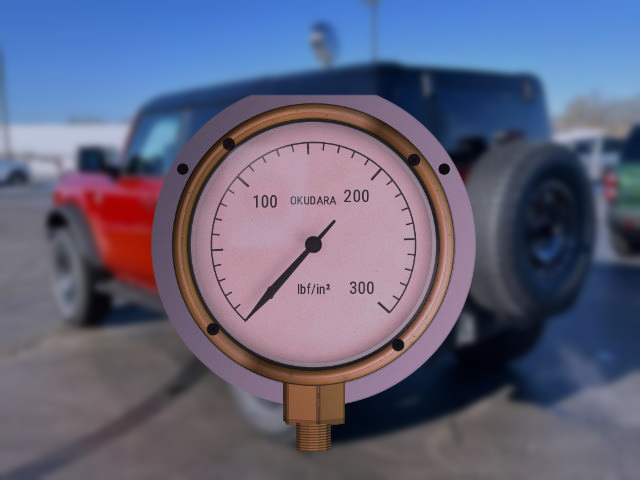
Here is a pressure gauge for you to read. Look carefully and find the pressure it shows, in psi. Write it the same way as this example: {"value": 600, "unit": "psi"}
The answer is {"value": 0, "unit": "psi"}
